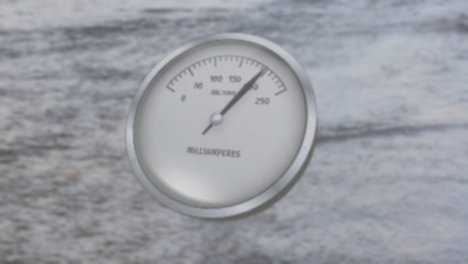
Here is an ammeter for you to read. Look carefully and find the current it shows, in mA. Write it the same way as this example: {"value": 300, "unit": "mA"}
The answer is {"value": 200, "unit": "mA"}
